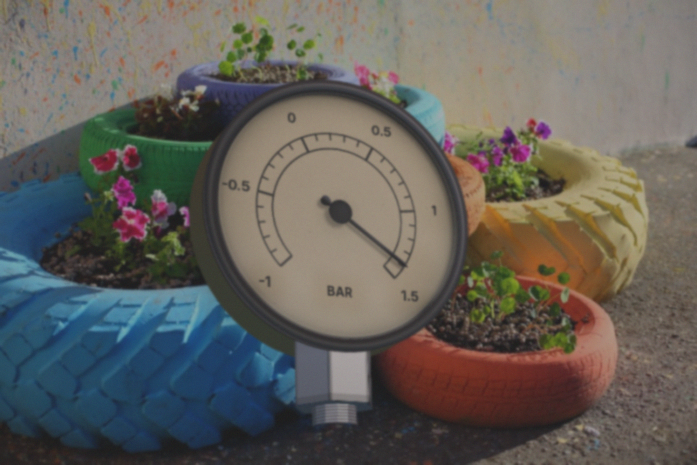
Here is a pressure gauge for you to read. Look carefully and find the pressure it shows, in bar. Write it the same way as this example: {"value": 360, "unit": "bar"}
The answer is {"value": 1.4, "unit": "bar"}
